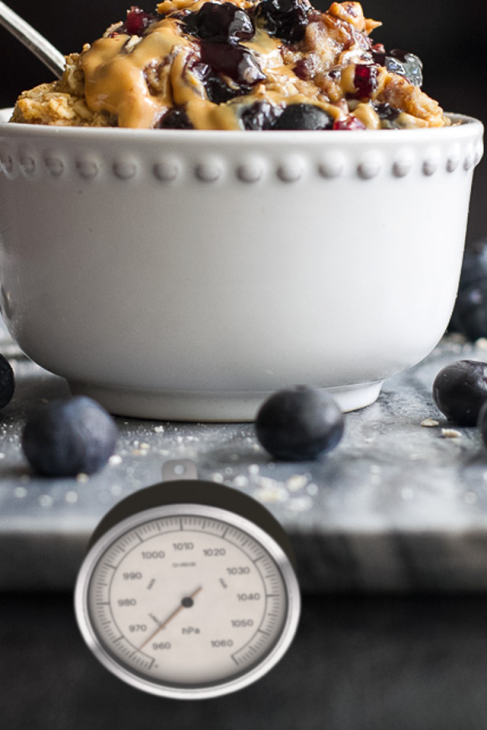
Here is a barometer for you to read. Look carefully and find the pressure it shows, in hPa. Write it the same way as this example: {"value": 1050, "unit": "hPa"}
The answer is {"value": 965, "unit": "hPa"}
